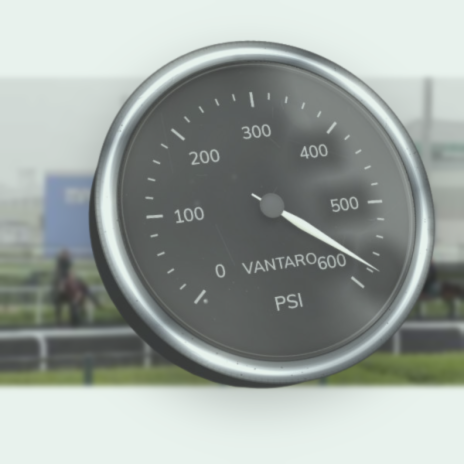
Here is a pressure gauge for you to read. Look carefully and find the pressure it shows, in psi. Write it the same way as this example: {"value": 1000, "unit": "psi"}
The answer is {"value": 580, "unit": "psi"}
